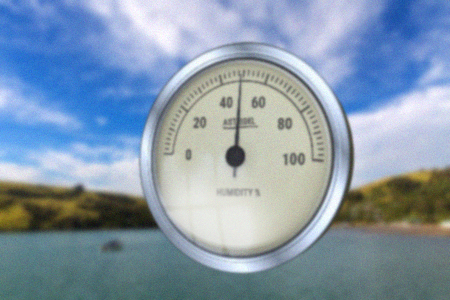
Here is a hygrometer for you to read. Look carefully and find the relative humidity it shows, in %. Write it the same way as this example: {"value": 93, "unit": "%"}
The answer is {"value": 50, "unit": "%"}
